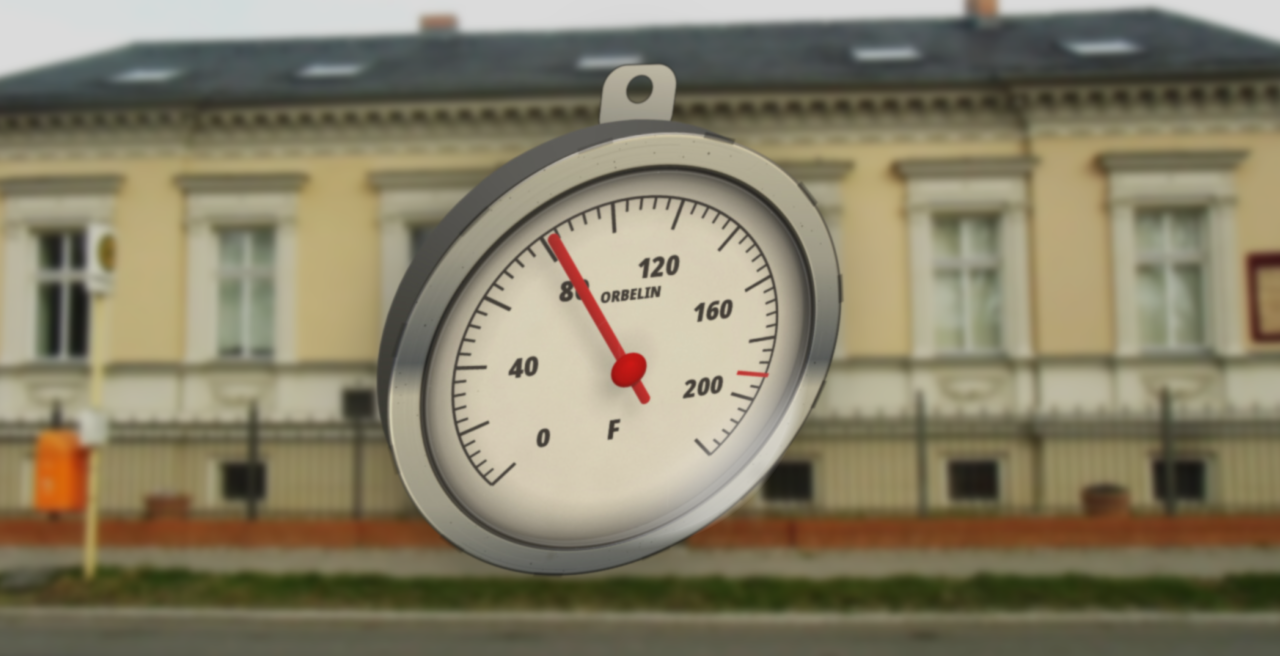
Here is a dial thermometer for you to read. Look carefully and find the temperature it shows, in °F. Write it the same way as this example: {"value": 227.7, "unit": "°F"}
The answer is {"value": 82, "unit": "°F"}
